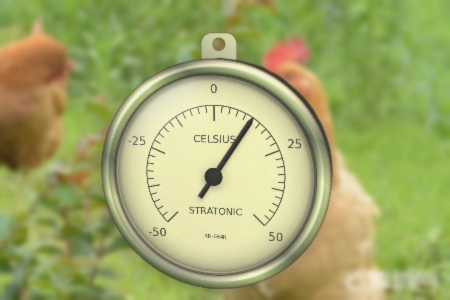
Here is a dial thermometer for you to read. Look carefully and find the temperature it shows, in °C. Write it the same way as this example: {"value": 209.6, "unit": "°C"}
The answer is {"value": 12.5, "unit": "°C"}
